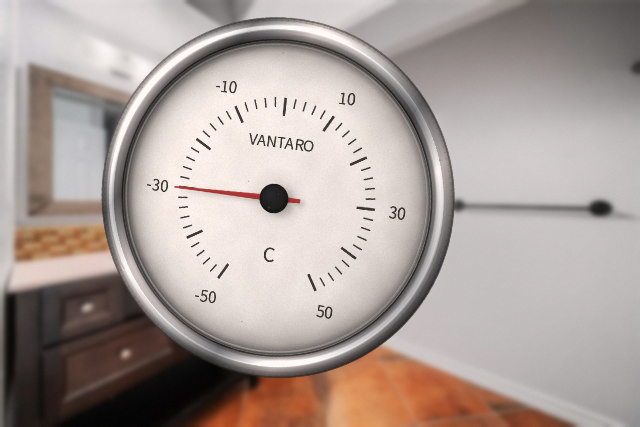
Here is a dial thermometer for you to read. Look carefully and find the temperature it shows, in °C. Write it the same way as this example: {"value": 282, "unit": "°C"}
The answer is {"value": -30, "unit": "°C"}
